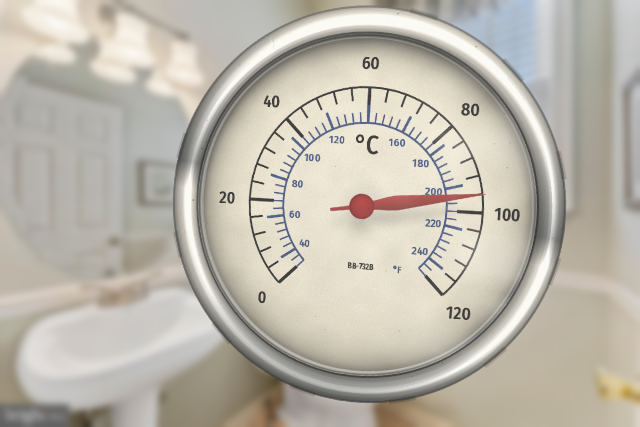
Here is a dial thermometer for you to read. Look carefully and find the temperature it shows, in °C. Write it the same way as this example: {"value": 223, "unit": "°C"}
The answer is {"value": 96, "unit": "°C"}
